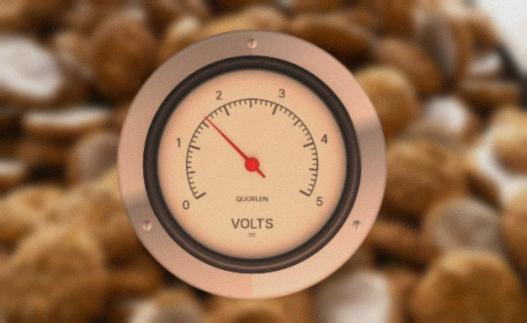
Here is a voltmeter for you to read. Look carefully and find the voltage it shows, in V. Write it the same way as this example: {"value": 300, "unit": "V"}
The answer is {"value": 1.6, "unit": "V"}
